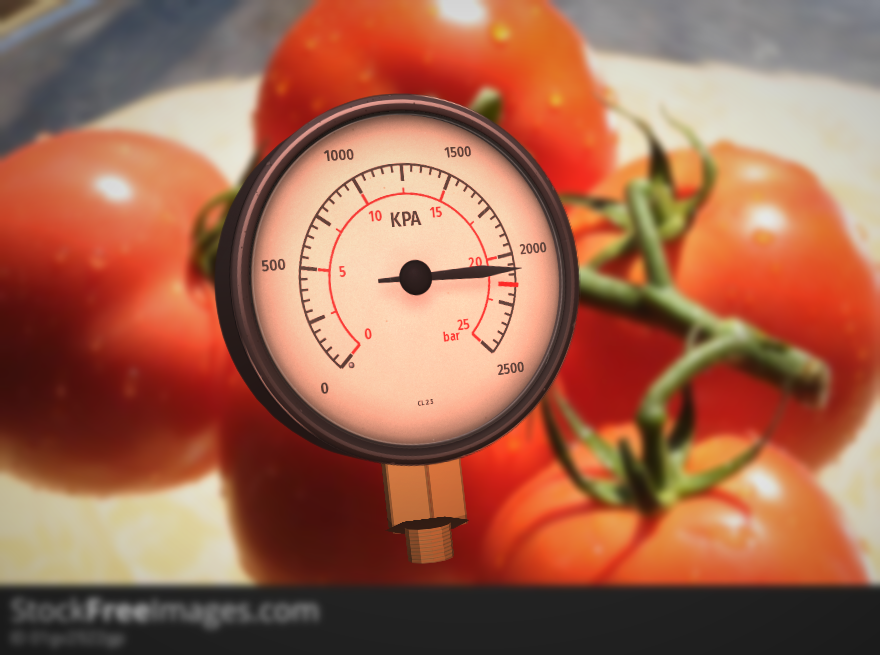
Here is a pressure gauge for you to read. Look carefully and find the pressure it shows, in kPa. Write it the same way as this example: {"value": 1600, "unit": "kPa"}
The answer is {"value": 2075, "unit": "kPa"}
